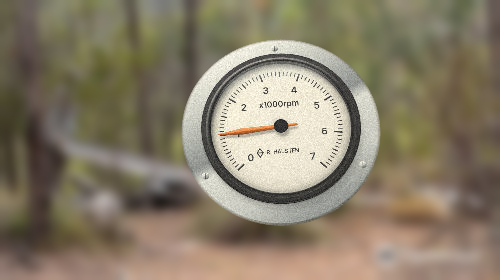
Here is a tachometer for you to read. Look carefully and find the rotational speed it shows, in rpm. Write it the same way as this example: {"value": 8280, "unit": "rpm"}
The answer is {"value": 1000, "unit": "rpm"}
